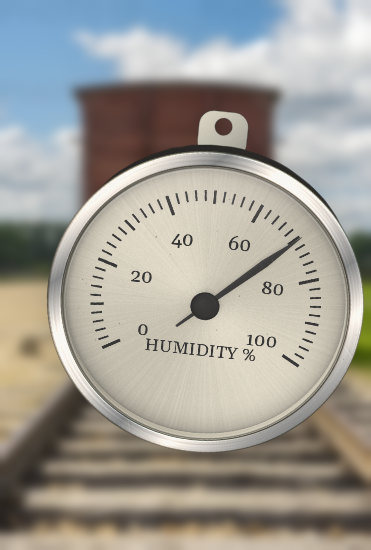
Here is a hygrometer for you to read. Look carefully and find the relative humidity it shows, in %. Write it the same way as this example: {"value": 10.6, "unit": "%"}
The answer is {"value": 70, "unit": "%"}
